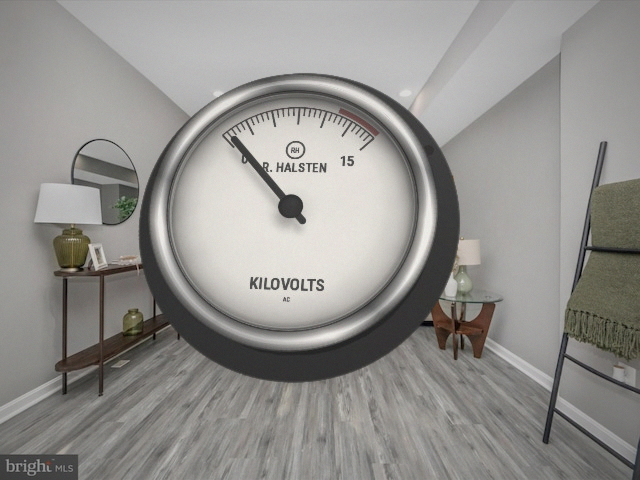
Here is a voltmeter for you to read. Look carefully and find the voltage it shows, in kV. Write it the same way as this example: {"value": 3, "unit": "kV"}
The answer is {"value": 0.5, "unit": "kV"}
